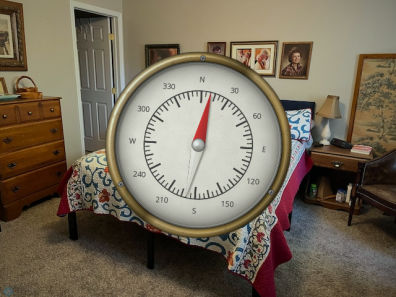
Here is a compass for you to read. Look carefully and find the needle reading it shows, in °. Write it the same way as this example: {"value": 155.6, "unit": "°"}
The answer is {"value": 10, "unit": "°"}
